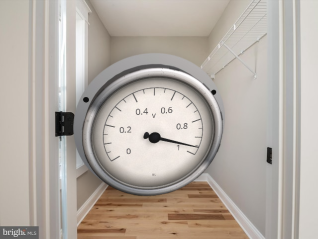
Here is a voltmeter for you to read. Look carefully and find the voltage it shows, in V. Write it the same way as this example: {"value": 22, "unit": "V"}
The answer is {"value": 0.95, "unit": "V"}
